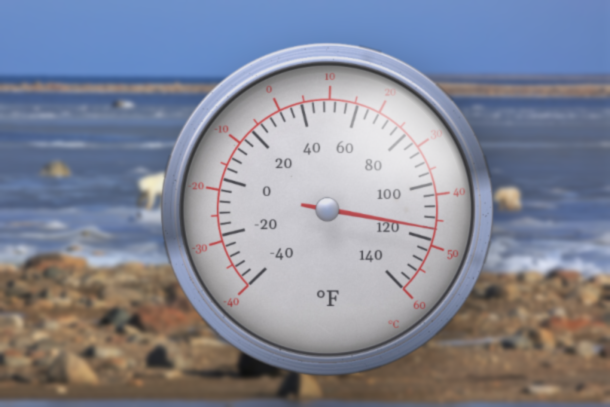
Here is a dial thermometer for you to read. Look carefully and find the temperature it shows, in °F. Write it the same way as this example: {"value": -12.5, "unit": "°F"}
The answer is {"value": 116, "unit": "°F"}
